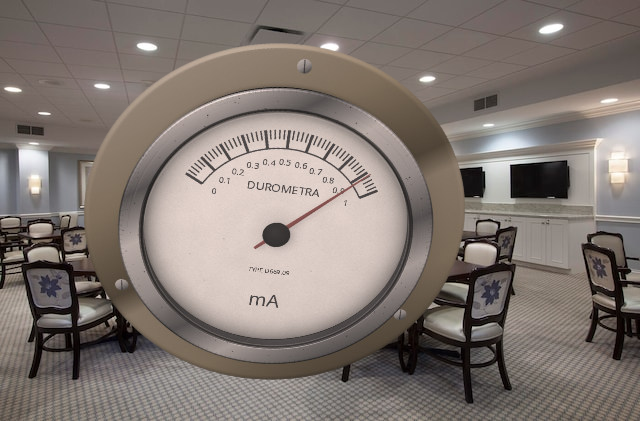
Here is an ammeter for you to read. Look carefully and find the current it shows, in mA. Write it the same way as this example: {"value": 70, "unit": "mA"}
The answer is {"value": 0.9, "unit": "mA"}
